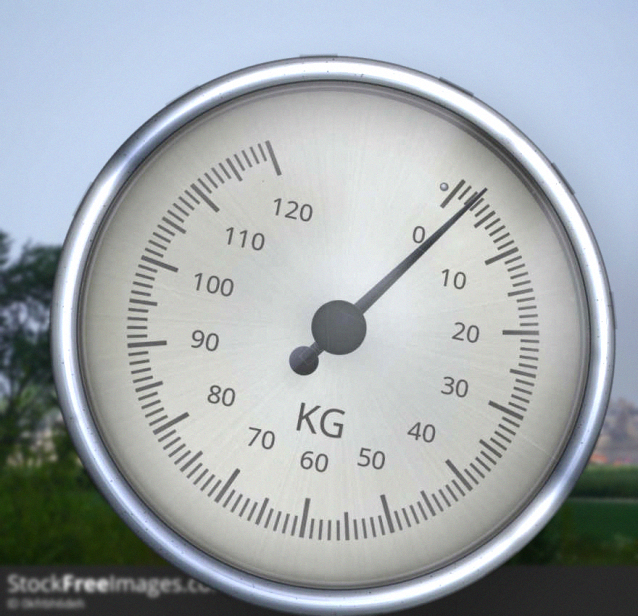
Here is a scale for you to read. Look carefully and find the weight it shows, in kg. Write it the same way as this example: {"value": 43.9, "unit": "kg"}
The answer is {"value": 2.5, "unit": "kg"}
